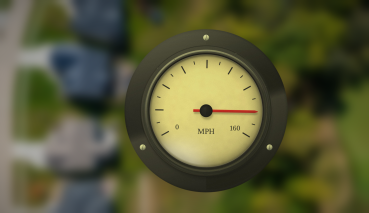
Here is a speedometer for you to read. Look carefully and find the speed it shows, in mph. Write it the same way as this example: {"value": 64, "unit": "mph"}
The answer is {"value": 140, "unit": "mph"}
